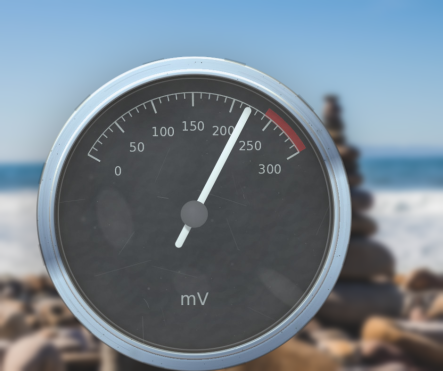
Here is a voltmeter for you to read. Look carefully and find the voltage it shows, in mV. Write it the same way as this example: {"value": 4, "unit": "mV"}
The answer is {"value": 220, "unit": "mV"}
